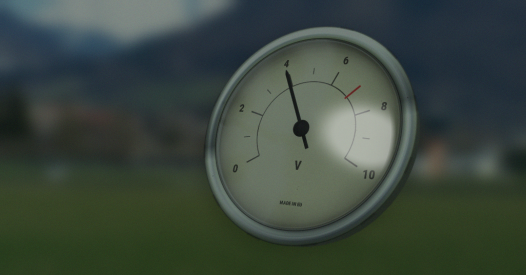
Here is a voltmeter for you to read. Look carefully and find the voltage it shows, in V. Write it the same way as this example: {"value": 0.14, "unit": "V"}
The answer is {"value": 4, "unit": "V"}
